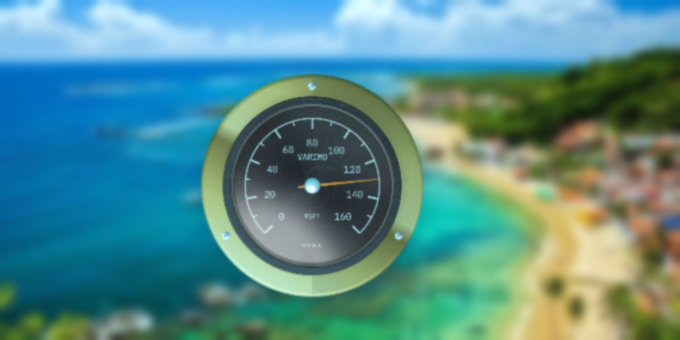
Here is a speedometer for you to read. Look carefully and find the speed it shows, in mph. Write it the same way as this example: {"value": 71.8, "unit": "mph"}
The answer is {"value": 130, "unit": "mph"}
